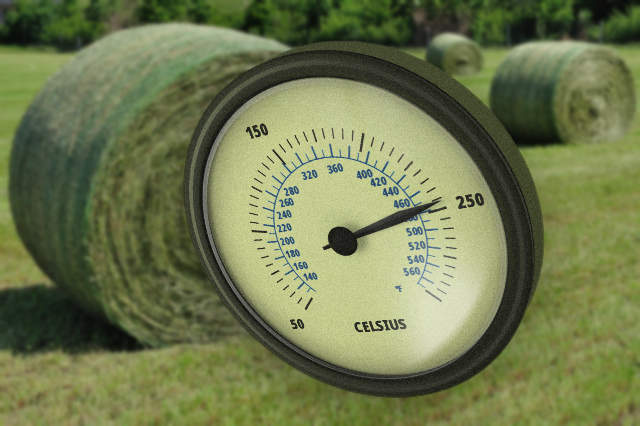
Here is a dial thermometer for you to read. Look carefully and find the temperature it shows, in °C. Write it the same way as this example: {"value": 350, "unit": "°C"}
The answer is {"value": 245, "unit": "°C"}
